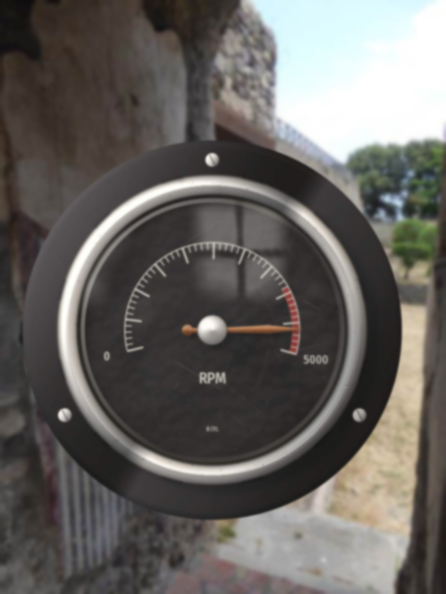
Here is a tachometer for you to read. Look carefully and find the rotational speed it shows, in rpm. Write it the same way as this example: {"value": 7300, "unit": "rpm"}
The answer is {"value": 4600, "unit": "rpm"}
